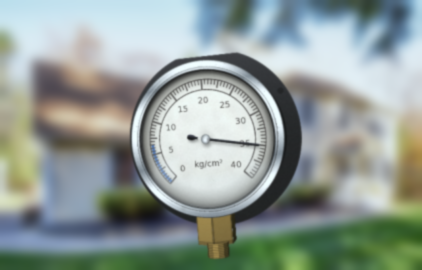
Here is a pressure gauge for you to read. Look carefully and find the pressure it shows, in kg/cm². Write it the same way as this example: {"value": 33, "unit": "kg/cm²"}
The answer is {"value": 35, "unit": "kg/cm²"}
